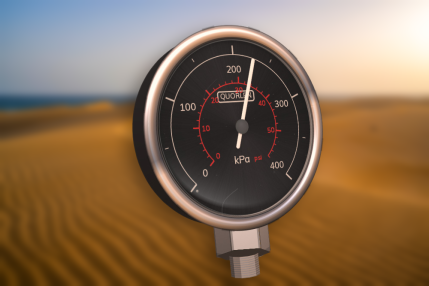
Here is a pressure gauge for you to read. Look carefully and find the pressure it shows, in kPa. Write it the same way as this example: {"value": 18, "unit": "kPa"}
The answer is {"value": 225, "unit": "kPa"}
